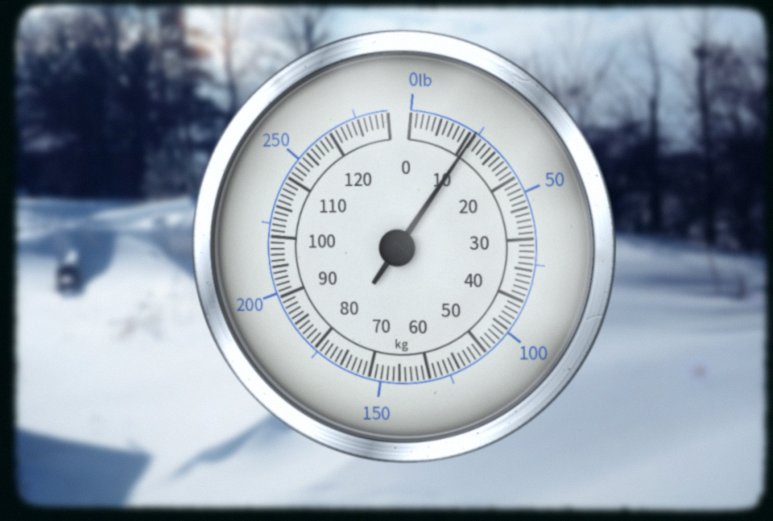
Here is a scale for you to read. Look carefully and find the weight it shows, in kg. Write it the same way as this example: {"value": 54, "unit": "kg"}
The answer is {"value": 11, "unit": "kg"}
